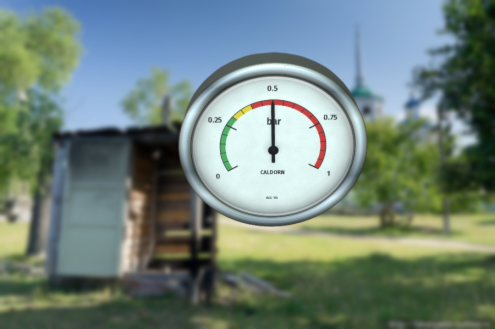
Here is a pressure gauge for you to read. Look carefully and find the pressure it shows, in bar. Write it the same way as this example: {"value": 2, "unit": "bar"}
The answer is {"value": 0.5, "unit": "bar"}
